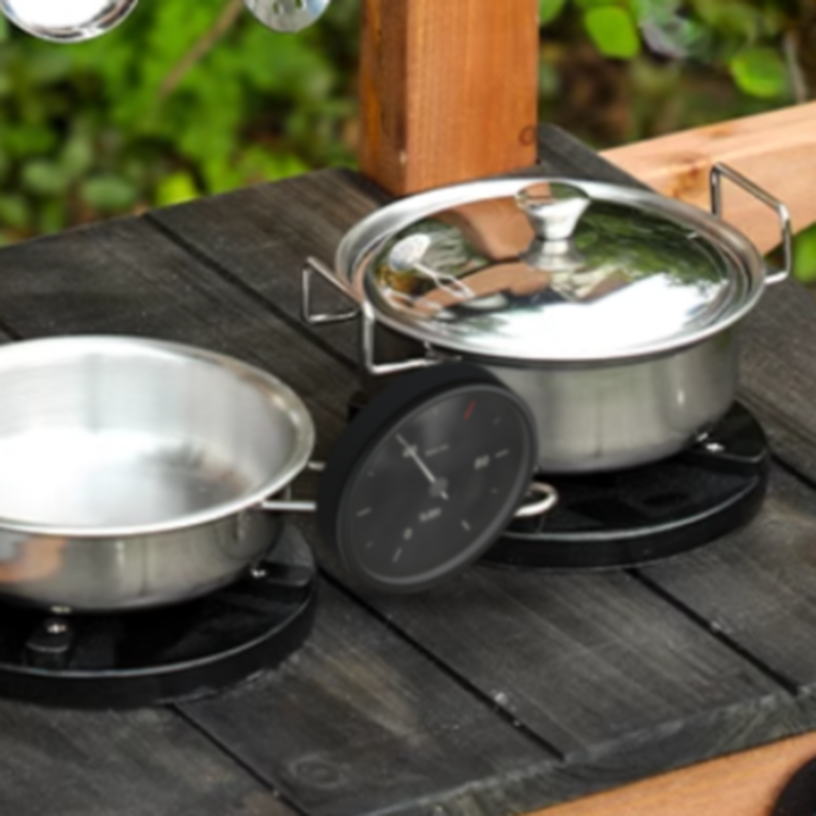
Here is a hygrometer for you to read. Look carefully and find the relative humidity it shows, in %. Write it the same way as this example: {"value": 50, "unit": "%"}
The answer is {"value": 40, "unit": "%"}
